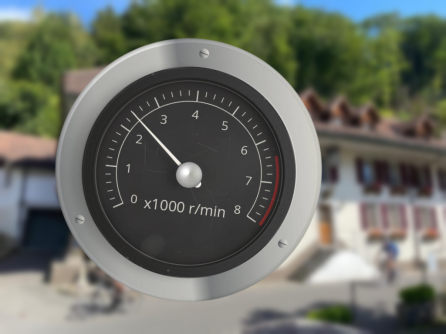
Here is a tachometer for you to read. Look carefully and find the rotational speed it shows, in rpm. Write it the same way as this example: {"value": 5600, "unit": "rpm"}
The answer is {"value": 2400, "unit": "rpm"}
